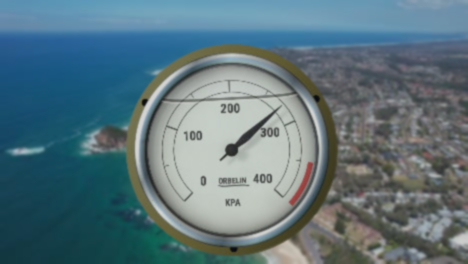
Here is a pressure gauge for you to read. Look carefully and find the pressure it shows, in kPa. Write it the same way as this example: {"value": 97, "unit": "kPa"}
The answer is {"value": 275, "unit": "kPa"}
